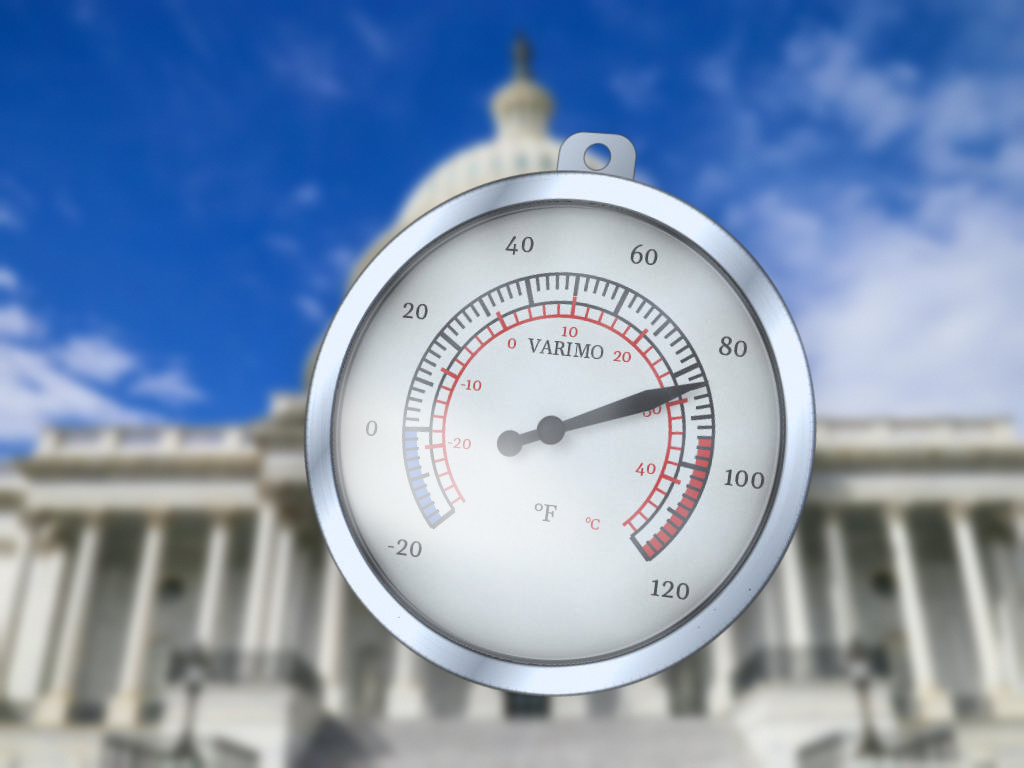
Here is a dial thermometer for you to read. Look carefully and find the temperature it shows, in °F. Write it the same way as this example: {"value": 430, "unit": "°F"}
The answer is {"value": 84, "unit": "°F"}
